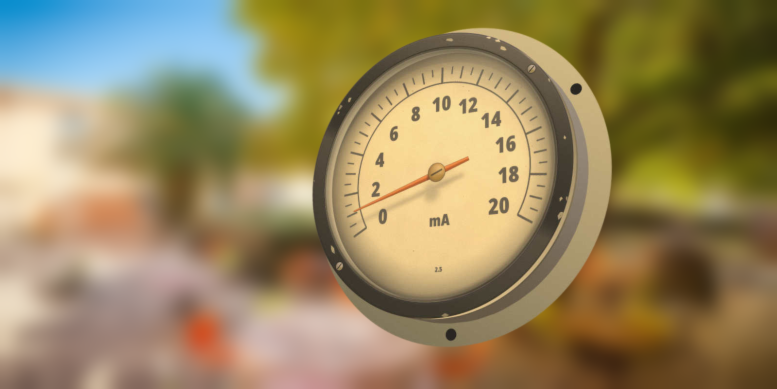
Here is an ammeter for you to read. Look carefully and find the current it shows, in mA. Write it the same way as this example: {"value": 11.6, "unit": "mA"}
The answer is {"value": 1, "unit": "mA"}
